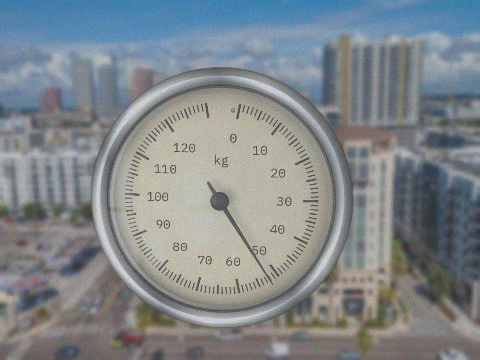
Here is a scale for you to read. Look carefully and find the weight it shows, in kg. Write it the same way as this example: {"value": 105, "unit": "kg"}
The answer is {"value": 52, "unit": "kg"}
